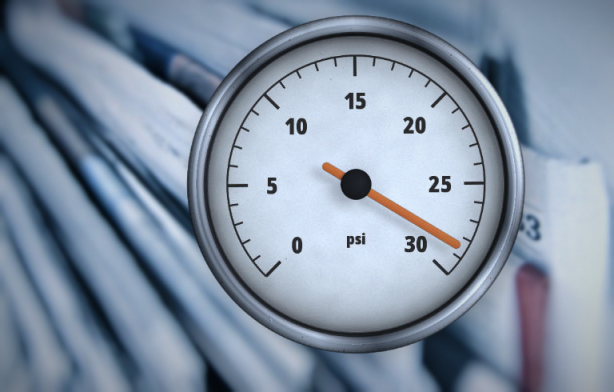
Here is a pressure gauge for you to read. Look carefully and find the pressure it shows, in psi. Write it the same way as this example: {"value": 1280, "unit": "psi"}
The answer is {"value": 28.5, "unit": "psi"}
